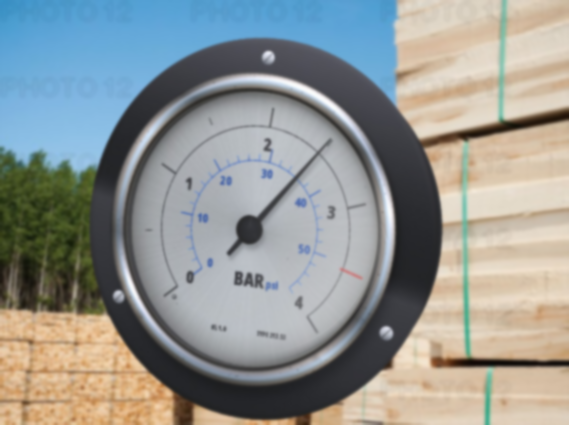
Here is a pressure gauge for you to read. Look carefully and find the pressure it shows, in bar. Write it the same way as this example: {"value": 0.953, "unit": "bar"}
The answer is {"value": 2.5, "unit": "bar"}
